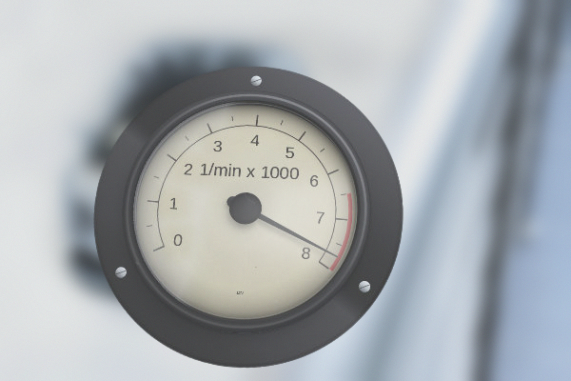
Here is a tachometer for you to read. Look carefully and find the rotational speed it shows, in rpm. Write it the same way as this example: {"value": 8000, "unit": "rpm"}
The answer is {"value": 7750, "unit": "rpm"}
